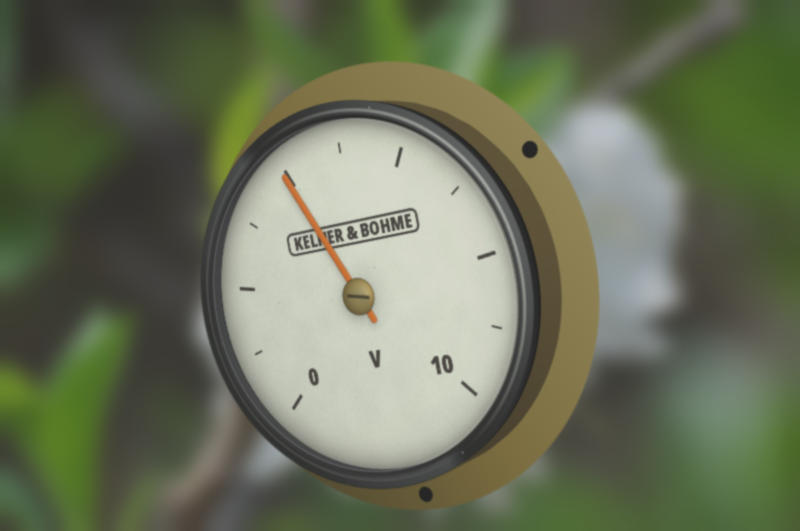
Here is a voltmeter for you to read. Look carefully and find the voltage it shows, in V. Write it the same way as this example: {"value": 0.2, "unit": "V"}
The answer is {"value": 4, "unit": "V"}
